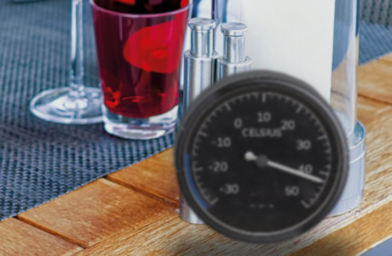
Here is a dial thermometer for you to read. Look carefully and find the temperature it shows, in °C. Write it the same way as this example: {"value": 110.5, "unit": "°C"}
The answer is {"value": 42, "unit": "°C"}
